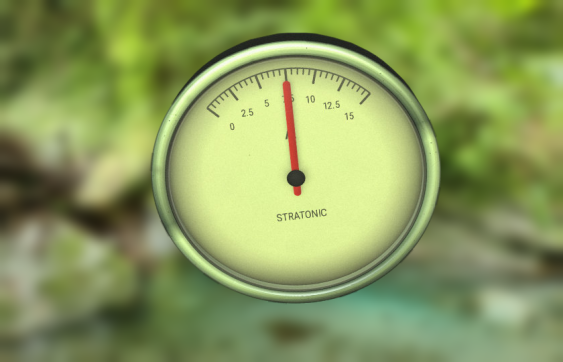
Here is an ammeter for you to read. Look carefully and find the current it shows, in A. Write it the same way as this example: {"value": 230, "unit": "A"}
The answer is {"value": 7.5, "unit": "A"}
